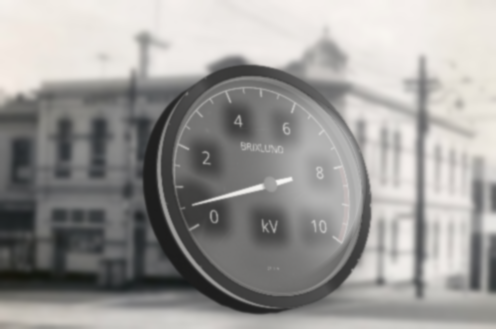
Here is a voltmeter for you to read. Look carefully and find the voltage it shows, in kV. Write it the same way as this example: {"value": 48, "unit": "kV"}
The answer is {"value": 0.5, "unit": "kV"}
